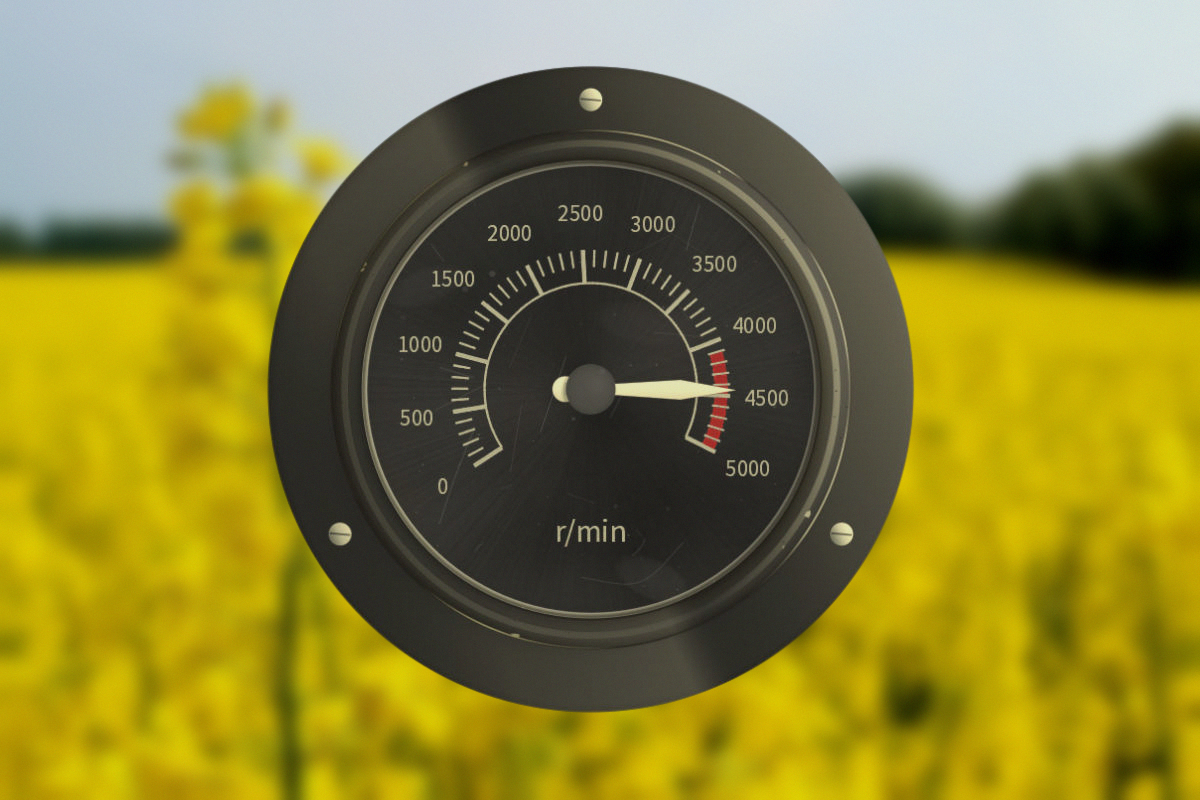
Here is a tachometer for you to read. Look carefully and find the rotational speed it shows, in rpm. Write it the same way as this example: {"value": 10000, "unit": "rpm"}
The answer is {"value": 4450, "unit": "rpm"}
